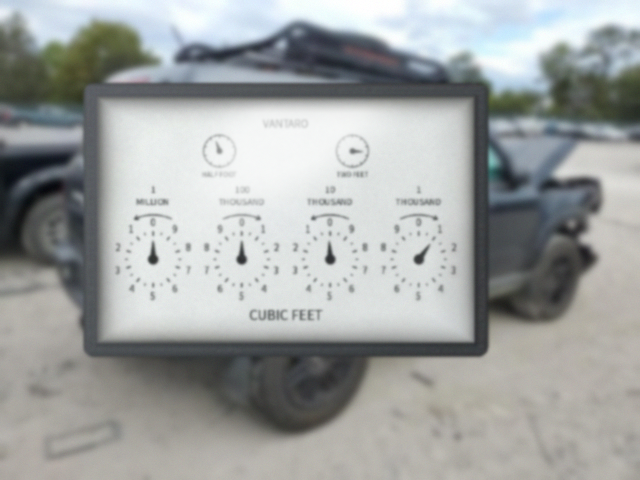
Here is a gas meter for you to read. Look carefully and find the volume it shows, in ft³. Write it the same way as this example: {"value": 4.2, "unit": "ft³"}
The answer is {"value": 100, "unit": "ft³"}
